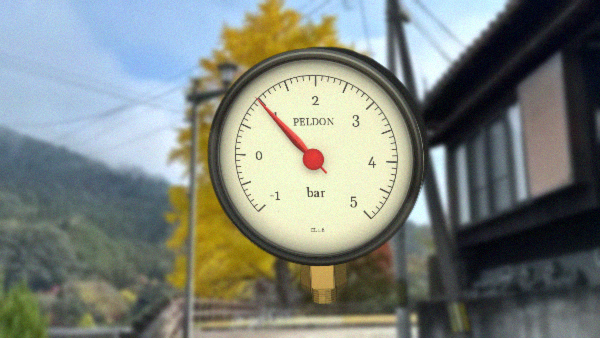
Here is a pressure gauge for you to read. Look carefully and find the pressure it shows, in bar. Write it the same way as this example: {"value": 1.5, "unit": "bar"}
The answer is {"value": 1, "unit": "bar"}
